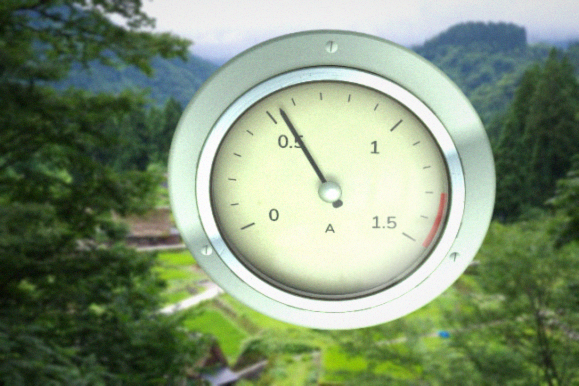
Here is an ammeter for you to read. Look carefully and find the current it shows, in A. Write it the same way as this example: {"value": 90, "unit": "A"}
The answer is {"value": 0.55, "unit": "A"}
